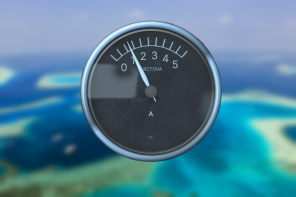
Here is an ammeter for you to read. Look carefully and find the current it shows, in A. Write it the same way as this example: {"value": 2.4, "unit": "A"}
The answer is {"value": 1.25, "unit": "A"}
